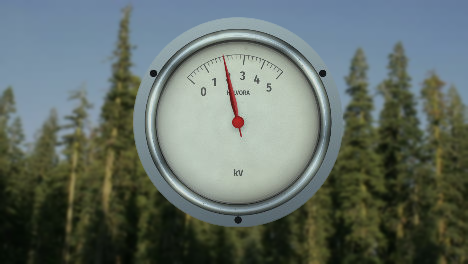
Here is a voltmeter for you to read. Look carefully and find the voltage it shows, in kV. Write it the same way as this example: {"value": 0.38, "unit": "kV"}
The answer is {"value": 2, "unit": "kV"}
